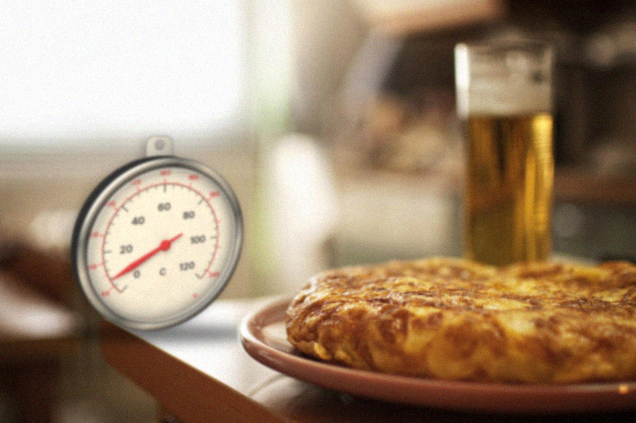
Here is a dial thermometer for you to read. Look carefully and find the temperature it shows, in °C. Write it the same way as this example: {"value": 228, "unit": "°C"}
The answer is {"value": 8, "unit": "°C"}
